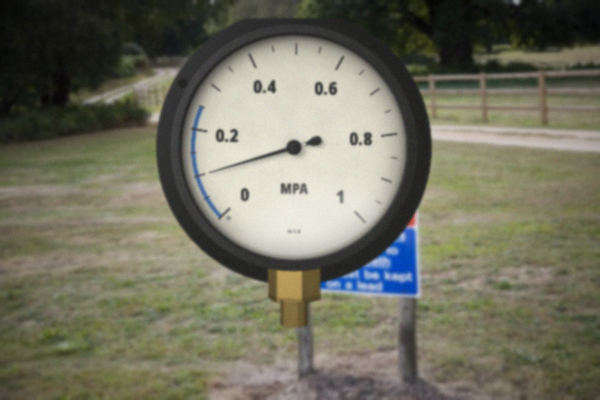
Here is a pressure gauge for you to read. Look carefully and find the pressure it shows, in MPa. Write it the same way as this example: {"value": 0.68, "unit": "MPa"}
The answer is {"value": 0.1, "unit": "MPa"}
